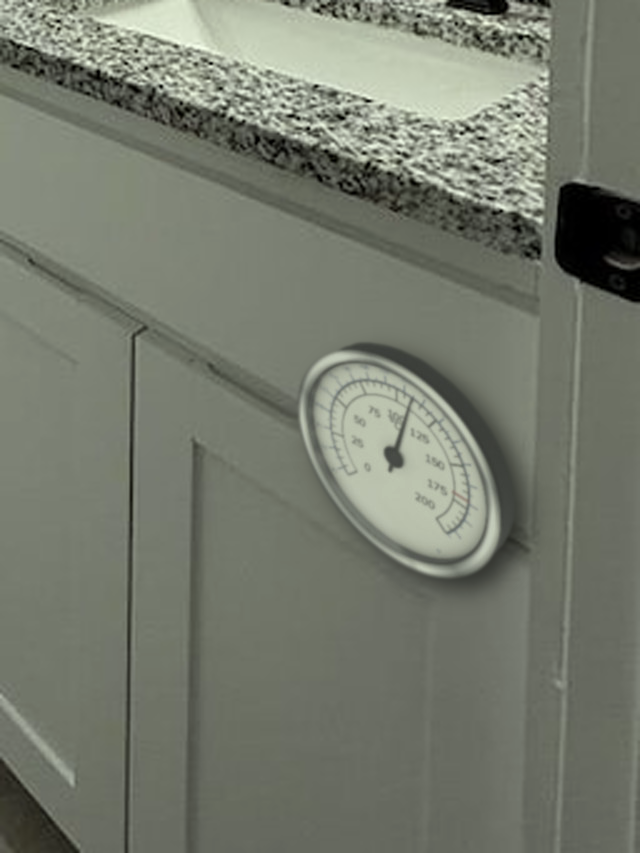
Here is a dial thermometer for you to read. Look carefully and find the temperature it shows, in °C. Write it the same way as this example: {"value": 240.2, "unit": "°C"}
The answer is {"value": 110, "unit": "°C"}
